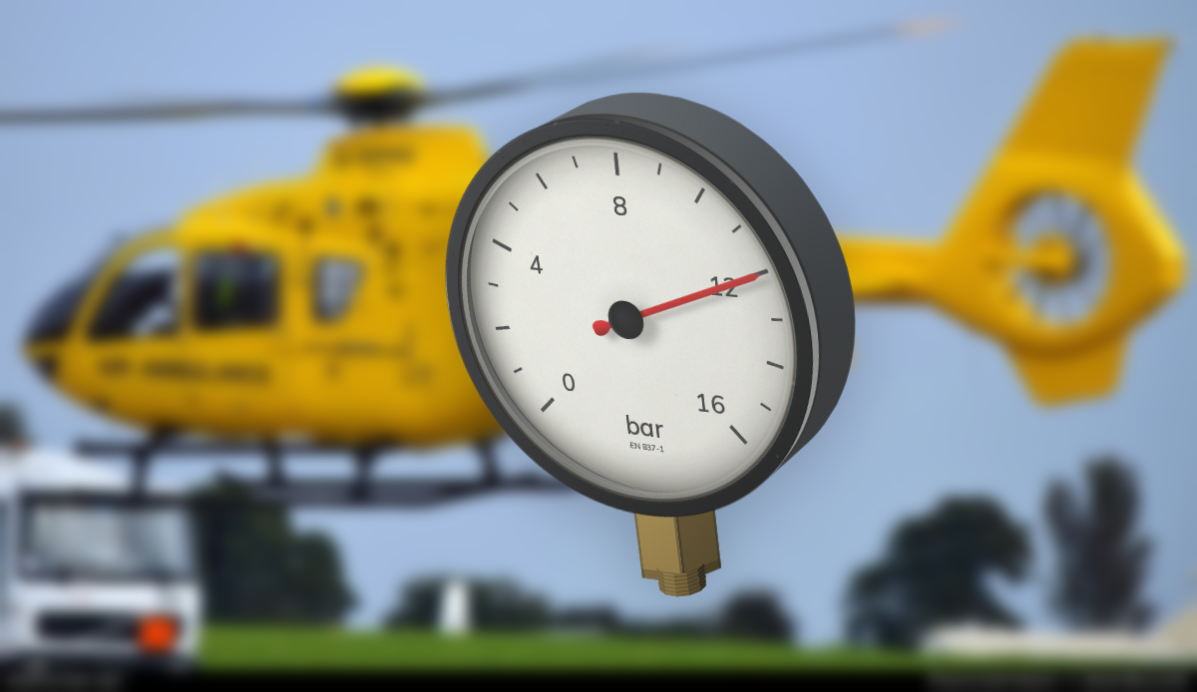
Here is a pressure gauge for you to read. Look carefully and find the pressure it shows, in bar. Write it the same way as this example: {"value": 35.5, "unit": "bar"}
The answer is {"value": 12, "unit": "bar"}
